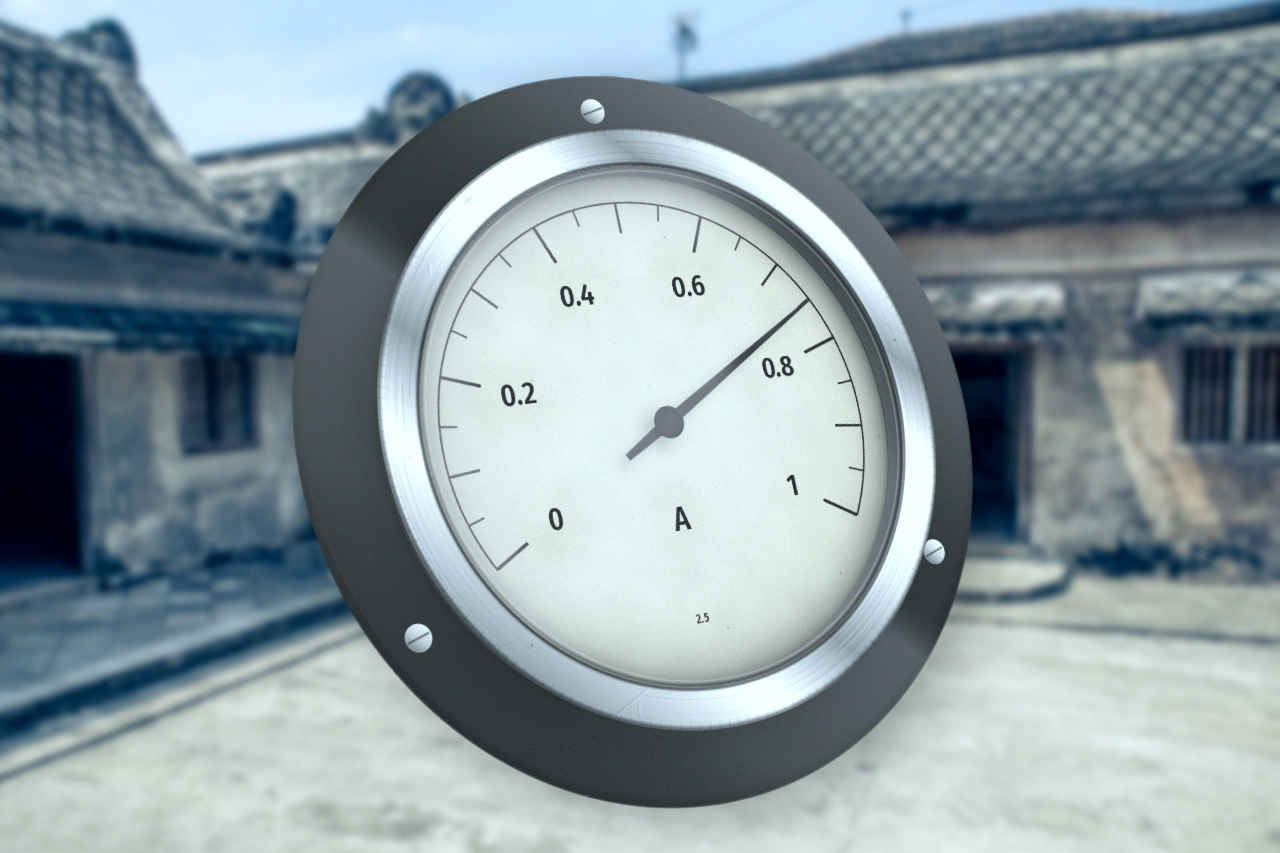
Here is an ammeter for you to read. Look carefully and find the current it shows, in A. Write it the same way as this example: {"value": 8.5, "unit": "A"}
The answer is {"value": 0.75, "unit": "A"}
